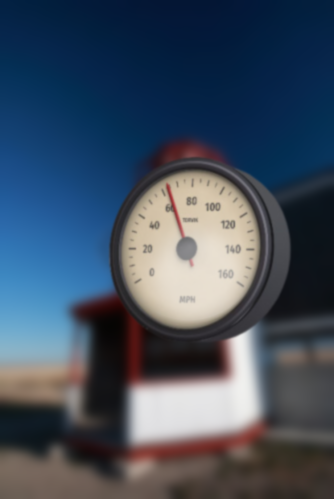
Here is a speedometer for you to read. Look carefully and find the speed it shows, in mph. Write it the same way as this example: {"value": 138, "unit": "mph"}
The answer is {"value": 65, "unit": "mph"}
